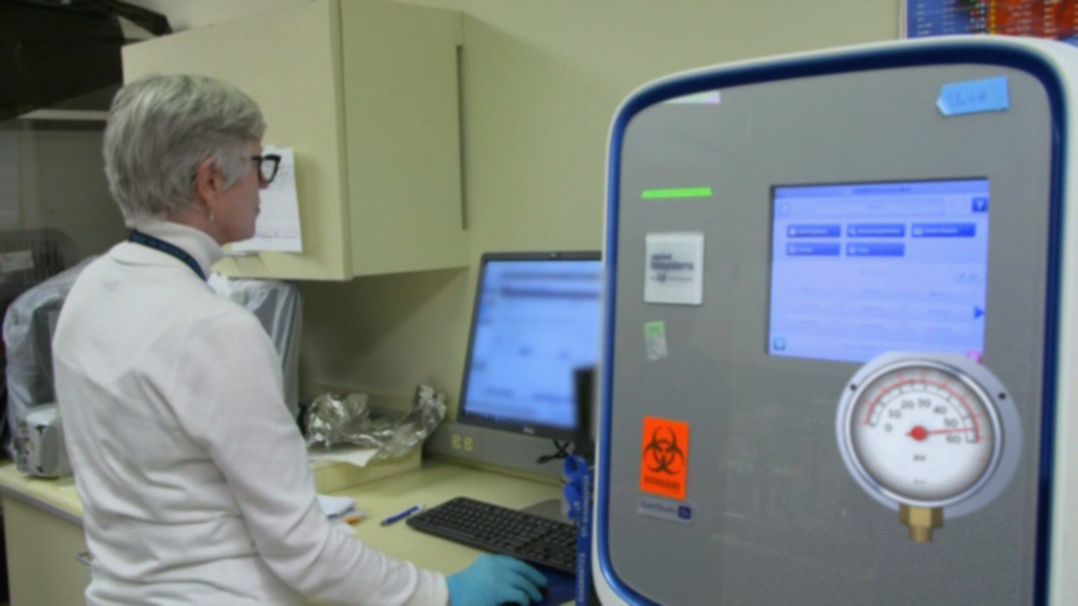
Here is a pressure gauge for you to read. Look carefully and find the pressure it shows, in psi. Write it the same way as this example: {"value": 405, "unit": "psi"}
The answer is {"value": 55, "unit": "psi"}
